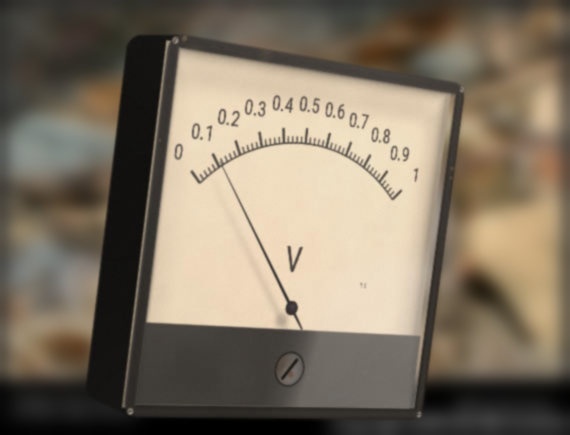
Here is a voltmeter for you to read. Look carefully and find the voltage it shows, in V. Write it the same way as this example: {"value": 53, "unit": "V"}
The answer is {"value": 0.1, "unit": "V"}
